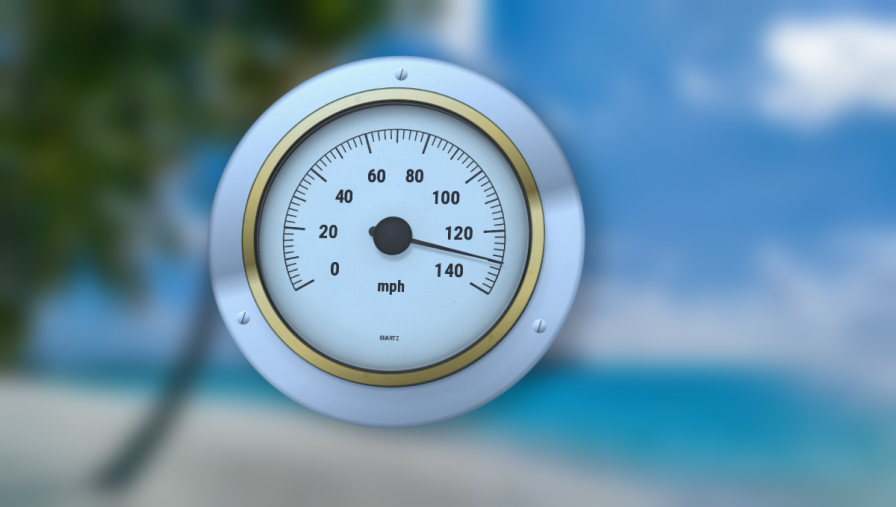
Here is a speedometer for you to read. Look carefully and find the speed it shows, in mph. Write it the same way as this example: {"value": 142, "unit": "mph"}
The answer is {"value": 130, "unit": "mph"}
